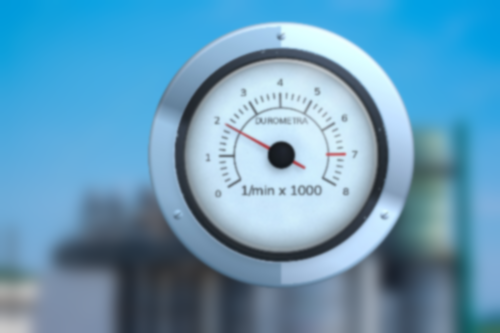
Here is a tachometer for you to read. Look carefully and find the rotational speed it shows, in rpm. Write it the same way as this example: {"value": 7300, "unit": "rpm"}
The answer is {"value": 2000, "unit": "rpm"}
